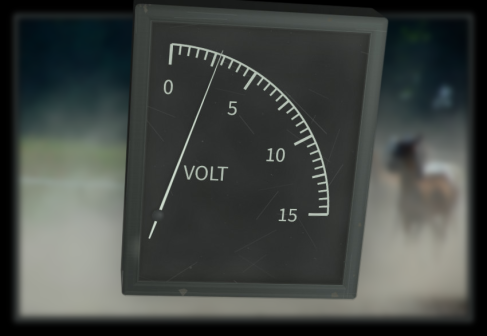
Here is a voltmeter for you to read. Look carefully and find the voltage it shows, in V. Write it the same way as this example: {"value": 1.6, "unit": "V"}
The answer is {"value": 2.75, "unit": "V"}
